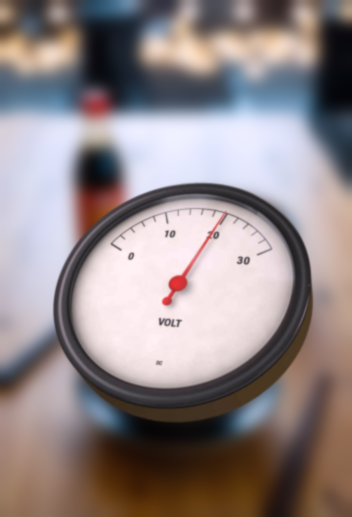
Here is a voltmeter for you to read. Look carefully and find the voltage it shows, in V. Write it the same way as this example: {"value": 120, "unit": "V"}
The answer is {"value": 20, "unit": "V"}
